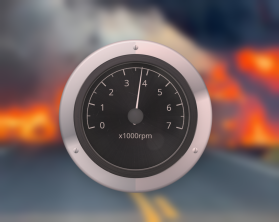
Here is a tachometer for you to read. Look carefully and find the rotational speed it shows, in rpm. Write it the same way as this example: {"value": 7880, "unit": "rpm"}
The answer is {"value": 3750, "unit": "rpm"}
